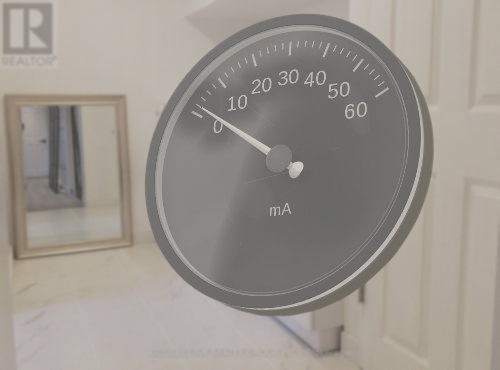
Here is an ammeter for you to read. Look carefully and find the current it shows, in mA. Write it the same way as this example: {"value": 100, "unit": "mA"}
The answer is {"value": 2, "unit": "mA"}
